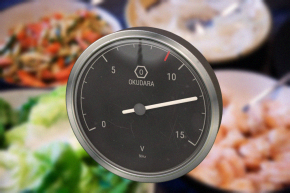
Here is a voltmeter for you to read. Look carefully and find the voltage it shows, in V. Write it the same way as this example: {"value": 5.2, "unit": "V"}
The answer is {"value": 12, "unit": "V"}
